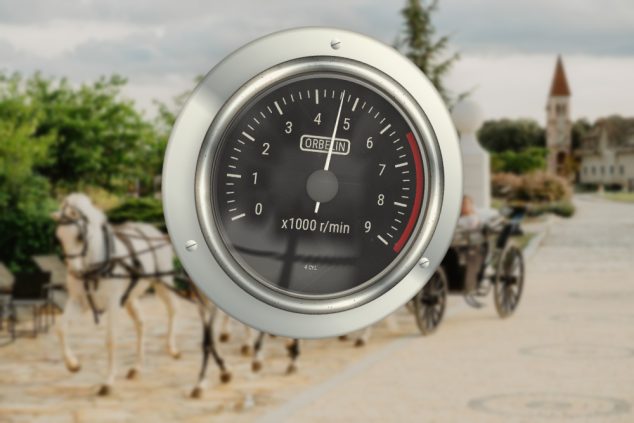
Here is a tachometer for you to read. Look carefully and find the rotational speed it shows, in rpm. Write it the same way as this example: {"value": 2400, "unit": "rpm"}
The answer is {"value": 4600, "unit": "rpm"}
